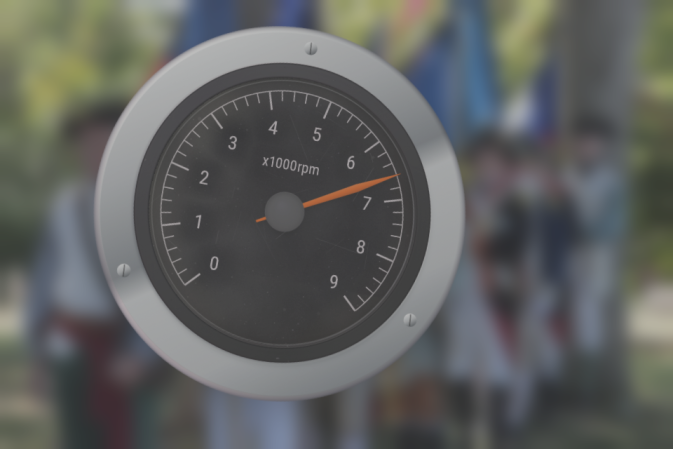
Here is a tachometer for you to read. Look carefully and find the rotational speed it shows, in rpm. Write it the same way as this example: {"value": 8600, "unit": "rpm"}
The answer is {"value": 6600, "unit": "rpm"}
